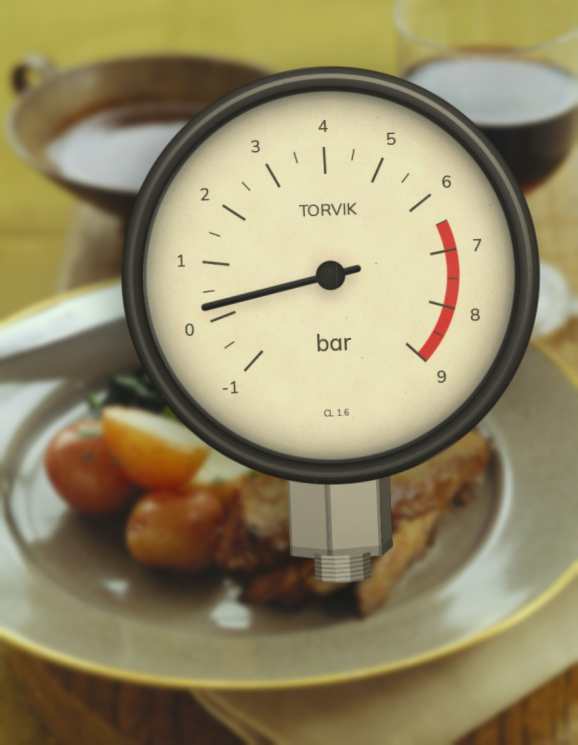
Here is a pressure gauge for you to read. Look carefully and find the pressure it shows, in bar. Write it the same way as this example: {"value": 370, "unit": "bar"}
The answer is {"value": 0.25, "unit": "bar"}
